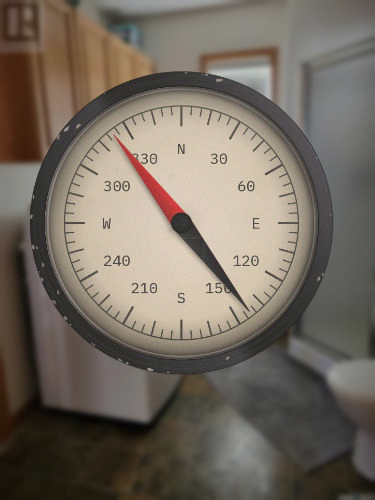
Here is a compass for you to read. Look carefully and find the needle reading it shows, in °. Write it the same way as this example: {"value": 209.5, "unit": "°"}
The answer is {"value": 322.5, "unit": "°"}
